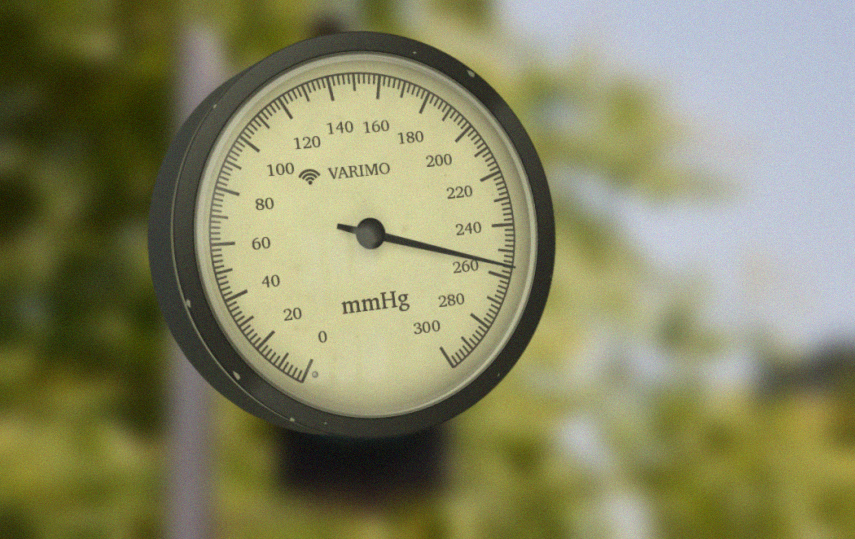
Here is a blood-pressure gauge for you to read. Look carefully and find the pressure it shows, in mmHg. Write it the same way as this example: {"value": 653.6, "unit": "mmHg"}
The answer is {"value": 256, "unit": "mmHg"}
